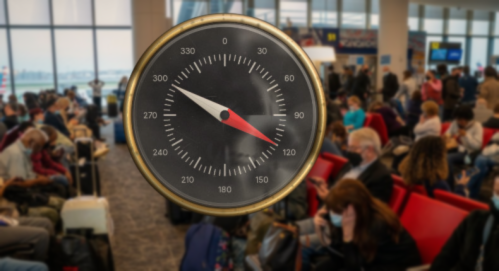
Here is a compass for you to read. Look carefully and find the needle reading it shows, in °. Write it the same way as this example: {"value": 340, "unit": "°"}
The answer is {"value": 120, "unit": "°"}
